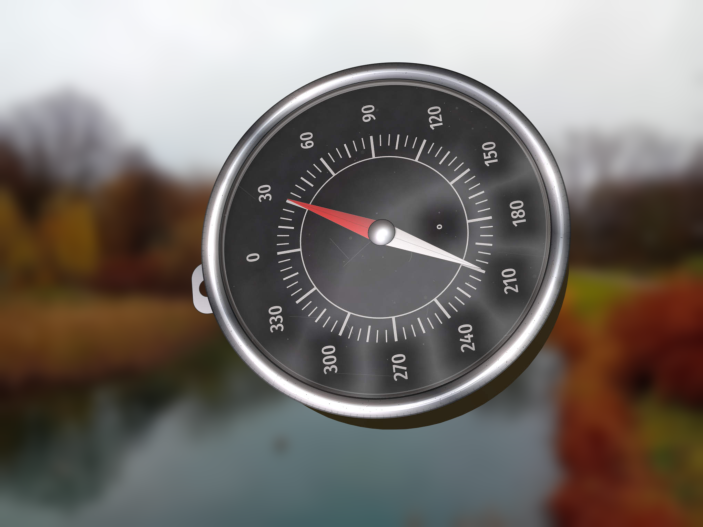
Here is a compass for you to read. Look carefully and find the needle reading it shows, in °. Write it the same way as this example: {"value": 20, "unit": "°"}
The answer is {"value": 30, "unit": "°"}
